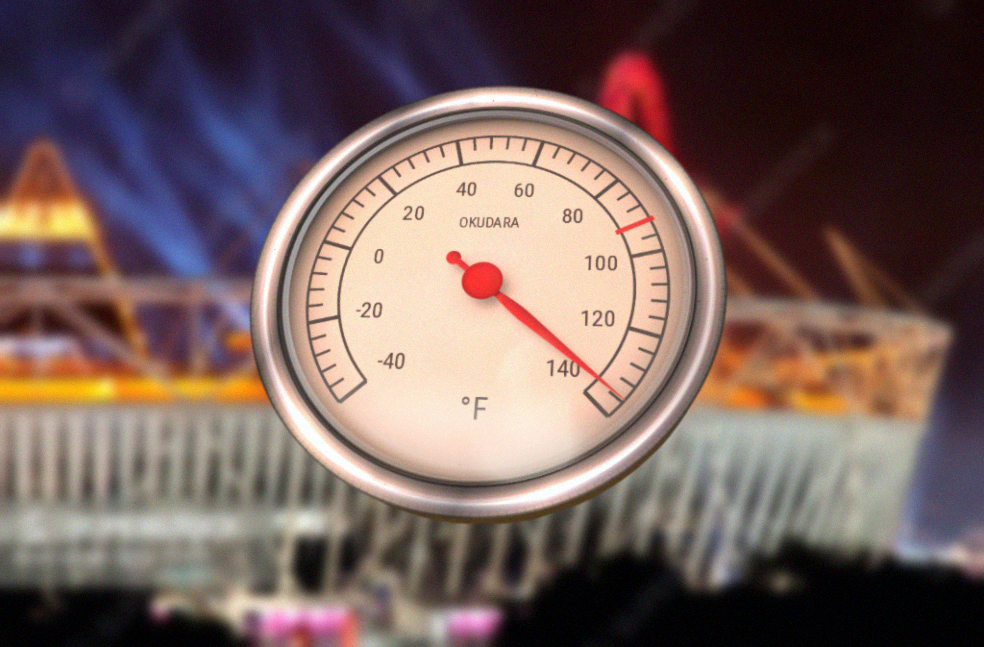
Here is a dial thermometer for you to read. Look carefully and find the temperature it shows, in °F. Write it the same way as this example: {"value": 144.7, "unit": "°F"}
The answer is {"value": 136, "unit": "°F"}
